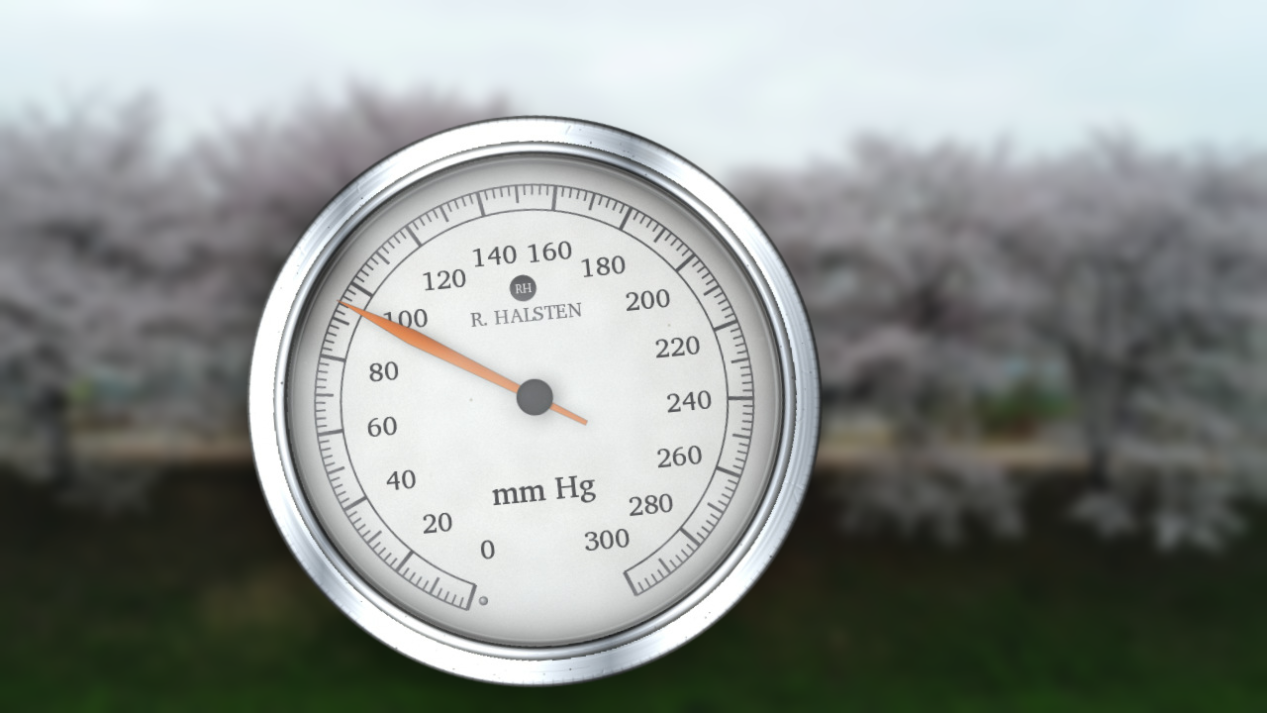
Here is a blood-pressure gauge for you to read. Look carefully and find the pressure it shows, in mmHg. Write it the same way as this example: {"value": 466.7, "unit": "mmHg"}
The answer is {"value": 94, "unit": "mmHg"}
